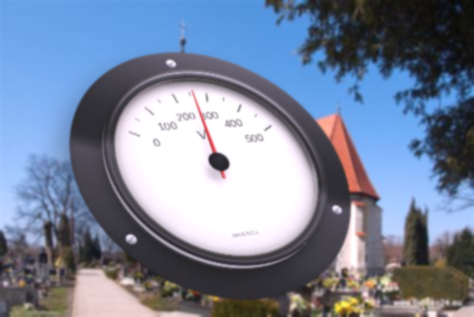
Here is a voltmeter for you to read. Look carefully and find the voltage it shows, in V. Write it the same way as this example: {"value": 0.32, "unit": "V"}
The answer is {"value": 250, "unit": "V"}
